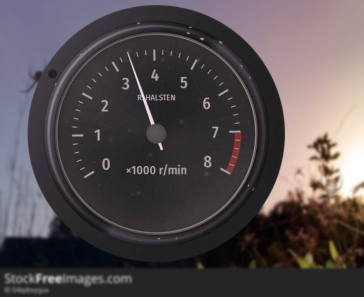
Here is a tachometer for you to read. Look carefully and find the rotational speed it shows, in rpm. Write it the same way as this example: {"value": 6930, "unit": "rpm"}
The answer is {"value": 3400, "unit": "rpm"}
